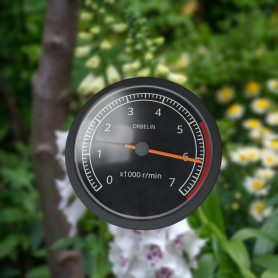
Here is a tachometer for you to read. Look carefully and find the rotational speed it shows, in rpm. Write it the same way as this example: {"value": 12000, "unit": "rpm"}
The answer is {"value": 6100, "unit": "rpm"}
